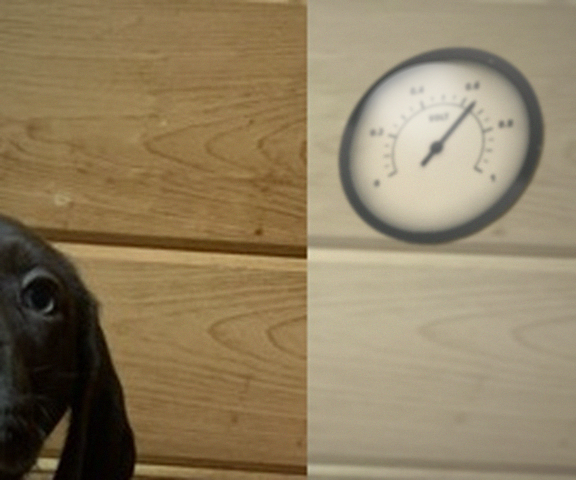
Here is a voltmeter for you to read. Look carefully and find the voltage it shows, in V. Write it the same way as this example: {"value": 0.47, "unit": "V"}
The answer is {"value": 0.65, "unit": "V"}
